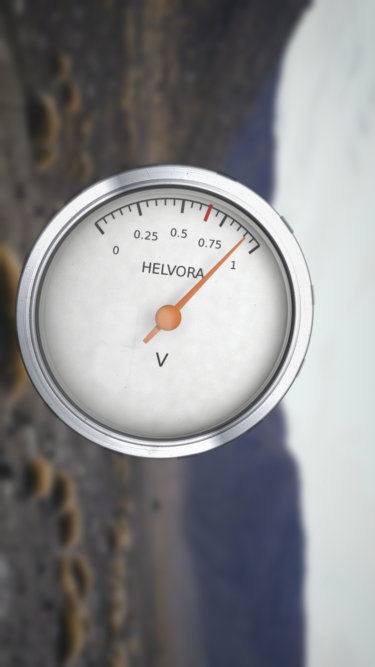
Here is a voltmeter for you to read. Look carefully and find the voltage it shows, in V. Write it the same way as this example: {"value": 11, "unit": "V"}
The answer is {"value": 0.9, "unit": "V"}
